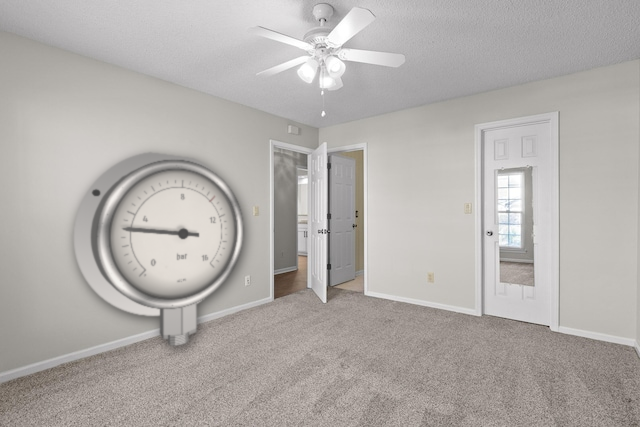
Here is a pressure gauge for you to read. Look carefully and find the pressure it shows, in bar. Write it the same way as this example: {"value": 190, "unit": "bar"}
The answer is {"value": 3, "unit": "bar"}
